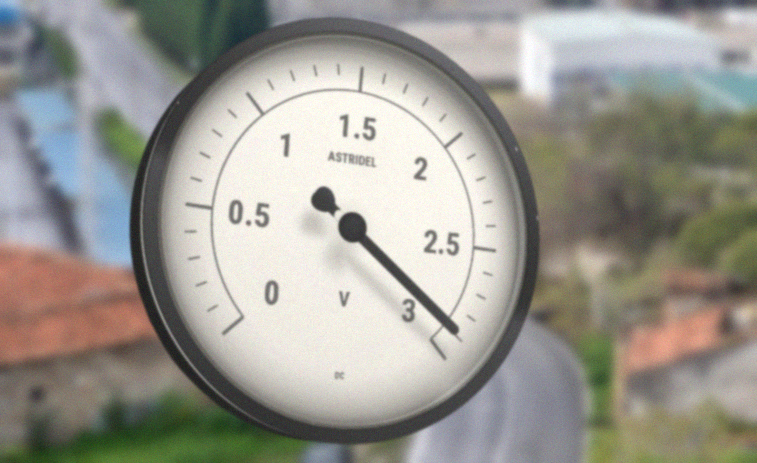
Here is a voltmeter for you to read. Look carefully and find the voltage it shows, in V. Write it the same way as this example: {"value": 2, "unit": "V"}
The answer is {"value": 2.9, "unit": "V"}
